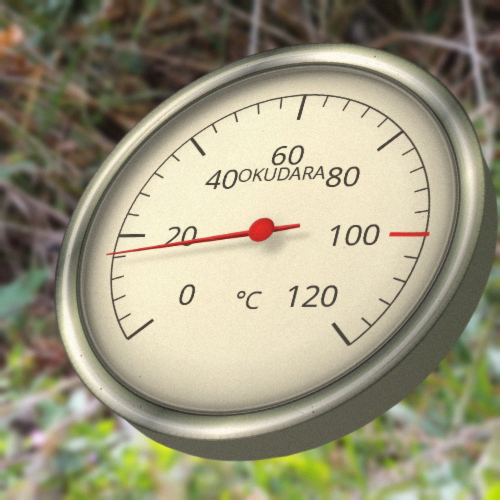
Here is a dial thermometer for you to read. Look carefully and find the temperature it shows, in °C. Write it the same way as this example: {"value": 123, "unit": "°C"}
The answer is {"value": 16, "unit": "°C"}
